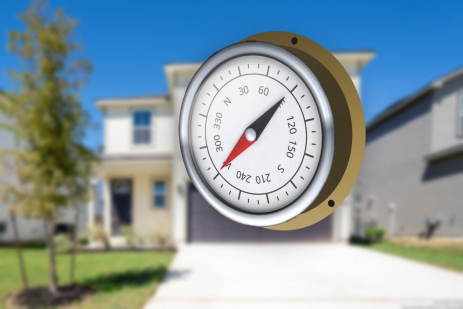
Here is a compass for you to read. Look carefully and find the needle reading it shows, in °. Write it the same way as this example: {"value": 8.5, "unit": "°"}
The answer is {"value": 270, "unit": "°"}
